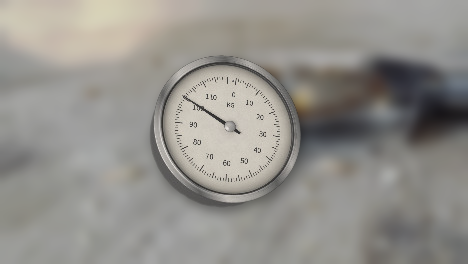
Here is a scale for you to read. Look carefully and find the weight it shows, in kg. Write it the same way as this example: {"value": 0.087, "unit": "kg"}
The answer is {"value": 100, "unit": "kg"}
